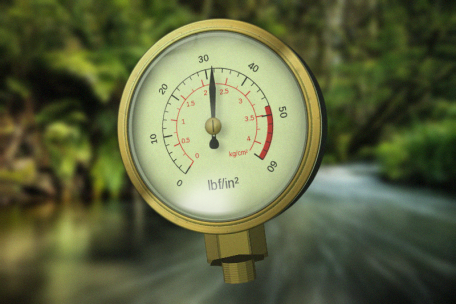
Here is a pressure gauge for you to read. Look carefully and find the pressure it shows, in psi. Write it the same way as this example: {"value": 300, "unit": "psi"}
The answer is {"value": 32, "unit": "psi"}
